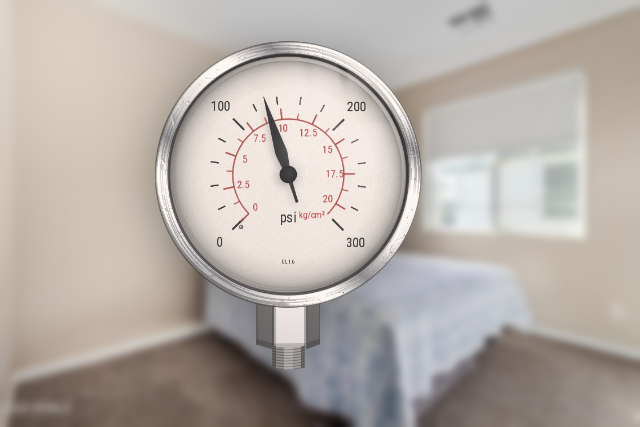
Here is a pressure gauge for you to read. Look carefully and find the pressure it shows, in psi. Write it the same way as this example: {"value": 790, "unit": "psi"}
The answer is {"value": 130, "unit": "psi"}
